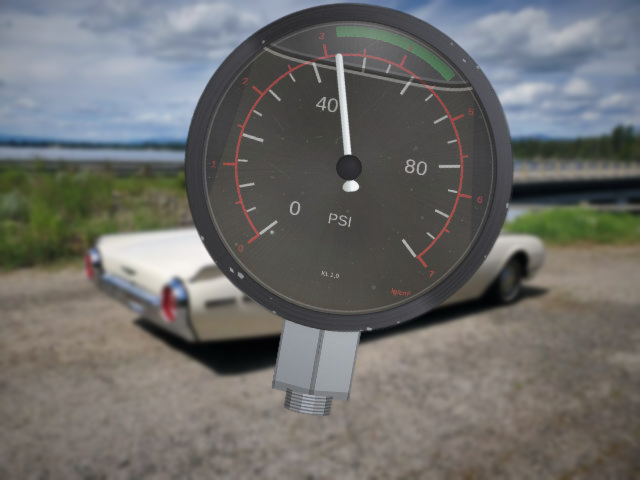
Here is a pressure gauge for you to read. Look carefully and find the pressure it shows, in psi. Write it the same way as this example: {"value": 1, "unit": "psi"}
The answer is {"value": 45, "unit": "psi"}
